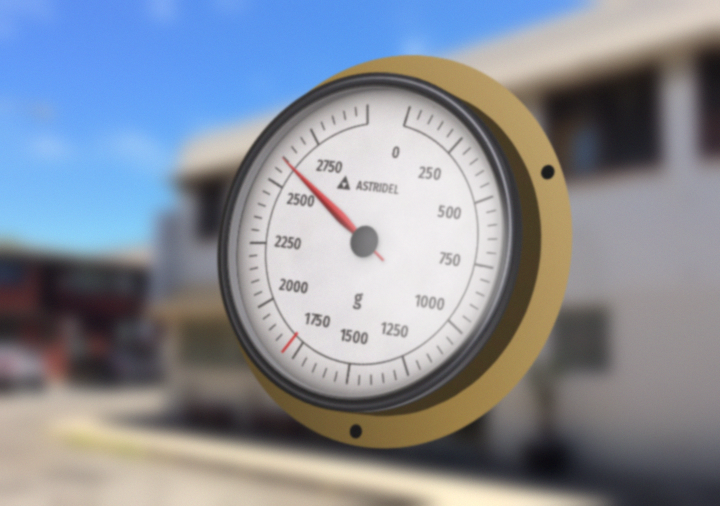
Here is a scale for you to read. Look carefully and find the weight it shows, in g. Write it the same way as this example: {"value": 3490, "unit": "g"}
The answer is {"value": 2600, "unit": "g"}
